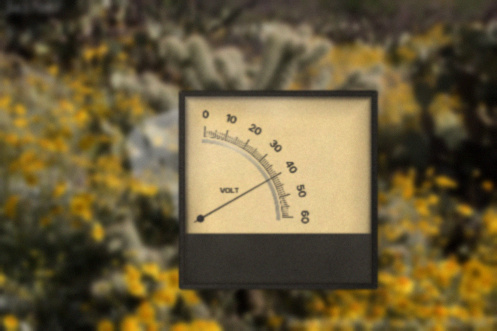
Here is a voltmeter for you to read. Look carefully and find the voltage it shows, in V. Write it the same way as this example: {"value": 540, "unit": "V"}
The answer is {"value": 40, "unit": "V"}
